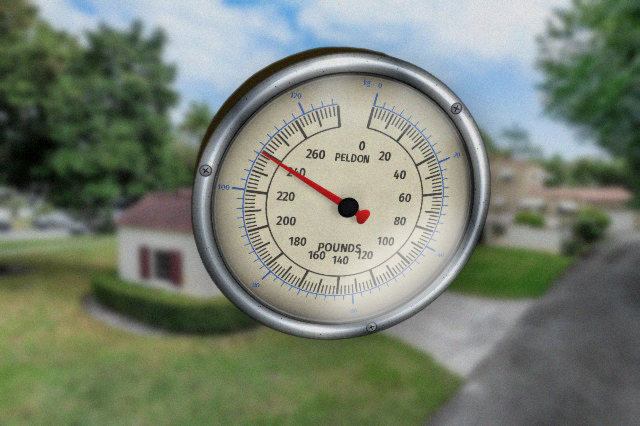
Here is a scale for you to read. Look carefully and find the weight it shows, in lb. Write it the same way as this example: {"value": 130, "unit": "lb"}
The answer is {"value": 240, "unit": "lb"}
